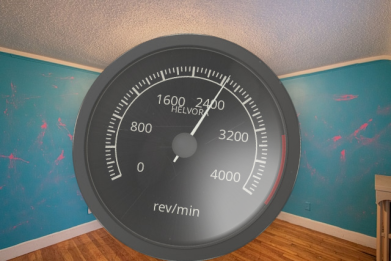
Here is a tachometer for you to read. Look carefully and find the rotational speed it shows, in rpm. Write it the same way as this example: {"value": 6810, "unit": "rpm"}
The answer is {"value": 2450, "unit": "rpm"}
